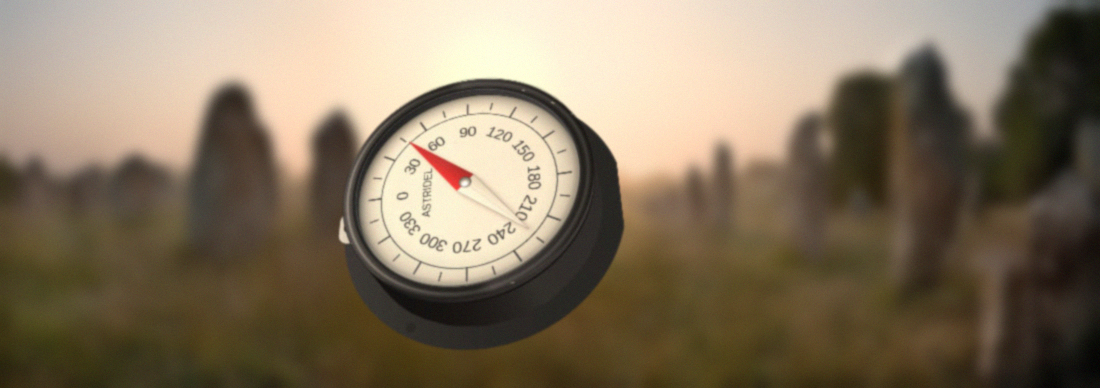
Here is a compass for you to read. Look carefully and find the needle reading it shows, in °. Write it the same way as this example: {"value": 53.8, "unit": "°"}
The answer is {"value": 45, "unit": "°"}
